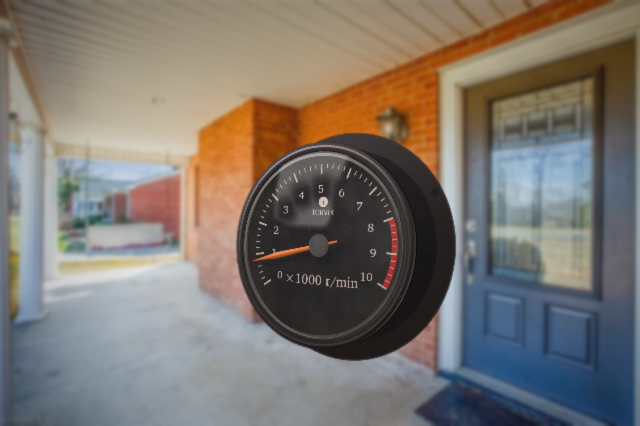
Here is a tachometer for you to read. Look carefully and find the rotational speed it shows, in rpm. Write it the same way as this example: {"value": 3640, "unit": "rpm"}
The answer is {"value": 800, "unit": "rpm"}
